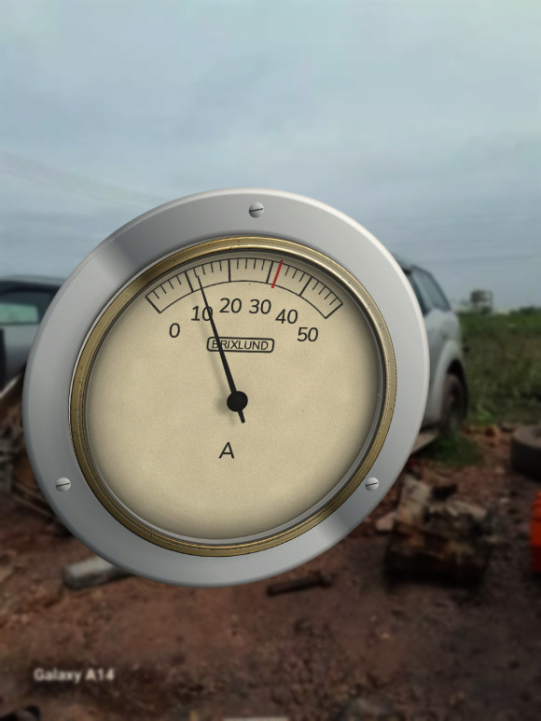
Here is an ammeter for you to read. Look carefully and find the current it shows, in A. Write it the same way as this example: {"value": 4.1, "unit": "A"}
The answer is {"value": 12, "unit": "A"}
